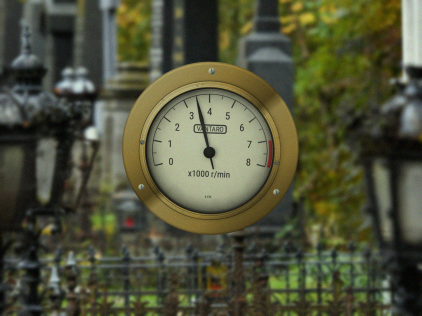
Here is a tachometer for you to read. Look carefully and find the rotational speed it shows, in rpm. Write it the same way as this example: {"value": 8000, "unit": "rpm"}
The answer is {"value": 3500, "unit": "rpm"}
